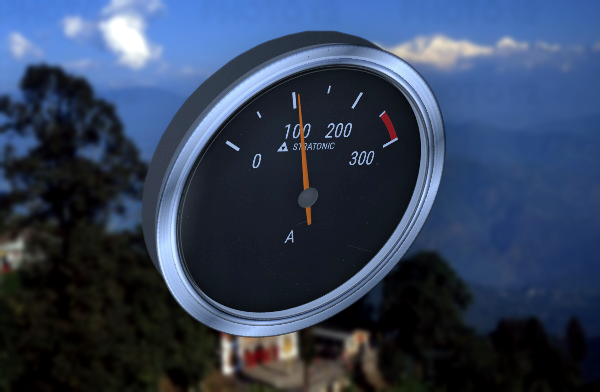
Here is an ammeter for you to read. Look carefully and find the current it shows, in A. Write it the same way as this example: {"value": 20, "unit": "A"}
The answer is {"value": 100, "unit": "A"}
